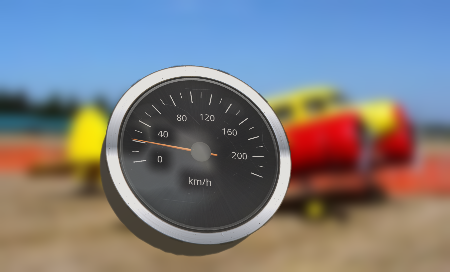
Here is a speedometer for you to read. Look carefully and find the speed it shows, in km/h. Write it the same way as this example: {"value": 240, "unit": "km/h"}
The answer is {"value": 20, "unit": "km/h"}
